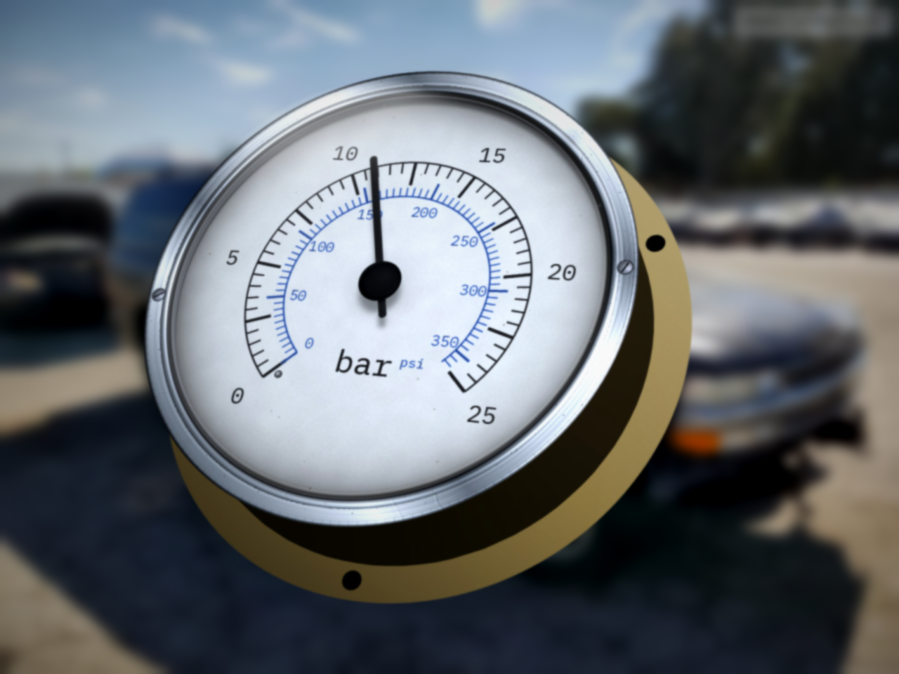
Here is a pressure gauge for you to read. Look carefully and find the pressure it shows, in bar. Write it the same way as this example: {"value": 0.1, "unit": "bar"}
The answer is {"value": 11, "unit": "bar"}
